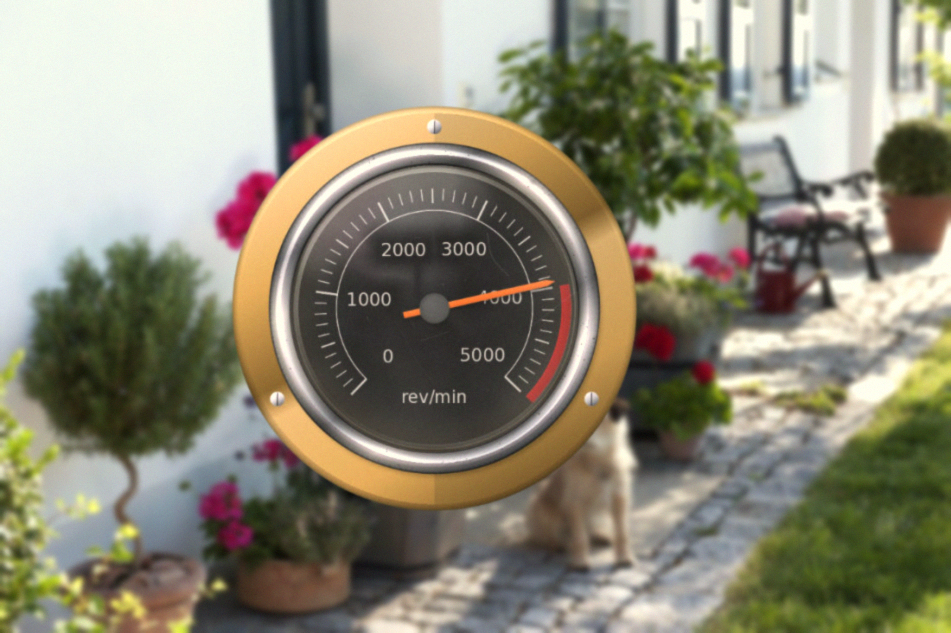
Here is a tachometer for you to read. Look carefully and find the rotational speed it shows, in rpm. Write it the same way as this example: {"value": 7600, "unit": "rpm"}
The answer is {"value": 3950, "unit": "rpm"}
